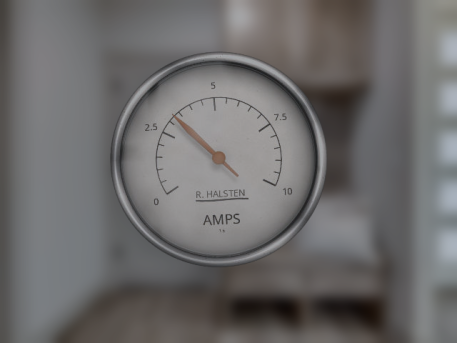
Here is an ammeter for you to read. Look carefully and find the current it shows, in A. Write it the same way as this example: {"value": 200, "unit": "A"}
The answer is {"value": 3.25, "unit": "A"}
